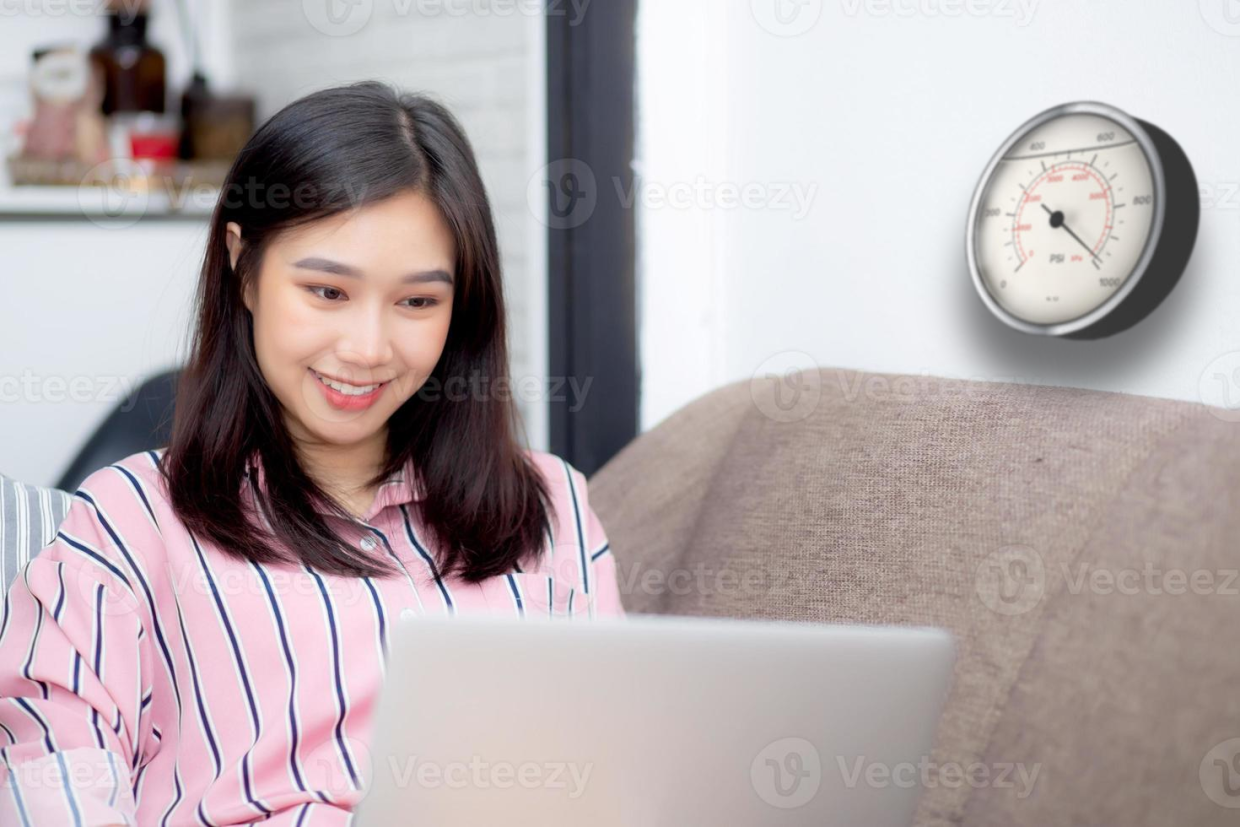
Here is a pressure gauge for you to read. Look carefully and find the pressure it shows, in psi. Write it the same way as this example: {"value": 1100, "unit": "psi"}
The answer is {"value": 975, "unit": "psi"}
